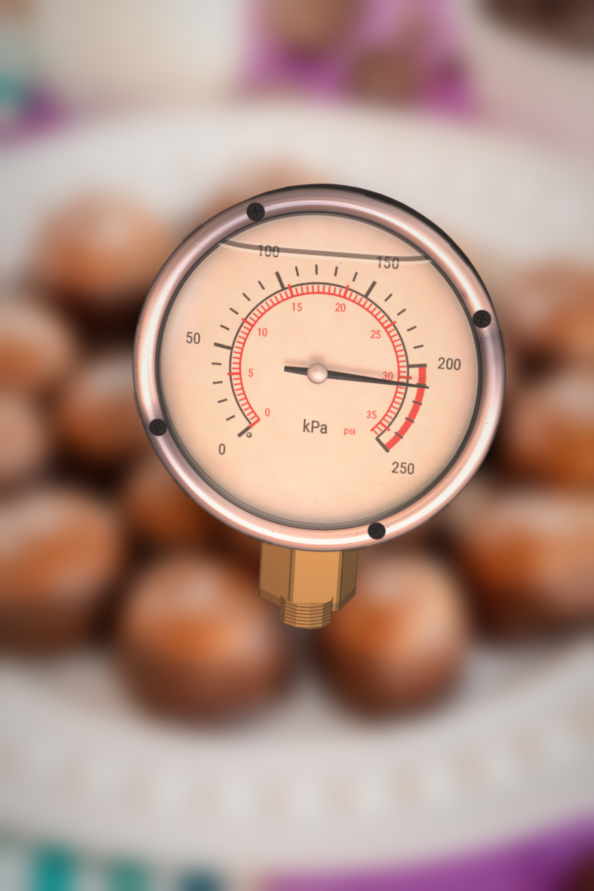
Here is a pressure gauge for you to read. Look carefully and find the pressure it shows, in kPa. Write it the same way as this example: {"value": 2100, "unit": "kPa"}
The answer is {"value": 210, "unit": "kPa"}
